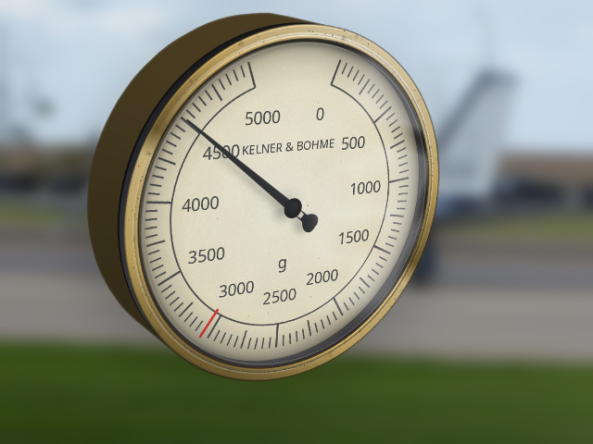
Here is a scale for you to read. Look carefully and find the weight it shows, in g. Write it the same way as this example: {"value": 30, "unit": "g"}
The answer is {"value": 4500, "unit": "g"}
